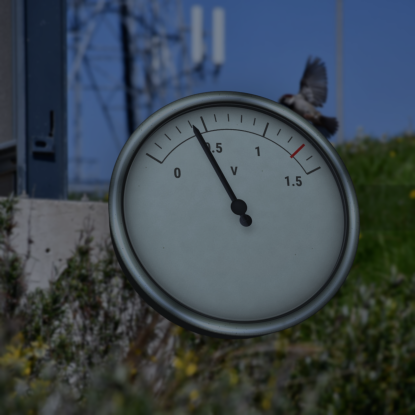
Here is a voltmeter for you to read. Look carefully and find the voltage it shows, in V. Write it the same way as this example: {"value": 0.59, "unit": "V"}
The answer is {"value": 0.4, "unit": "V"}
